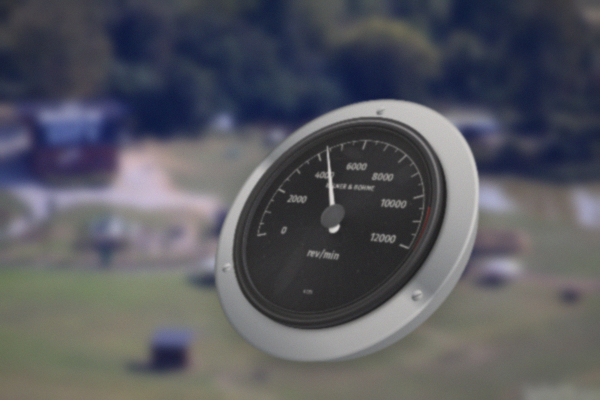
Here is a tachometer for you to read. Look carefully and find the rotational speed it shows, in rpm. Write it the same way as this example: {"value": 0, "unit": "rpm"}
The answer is {"value": 4500, "unit": "rpm"}
